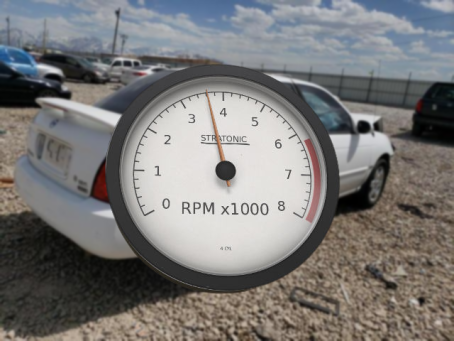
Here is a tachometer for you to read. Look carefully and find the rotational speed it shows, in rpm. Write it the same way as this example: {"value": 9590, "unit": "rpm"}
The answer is {"value": 3600, "unit": "rpm"}
